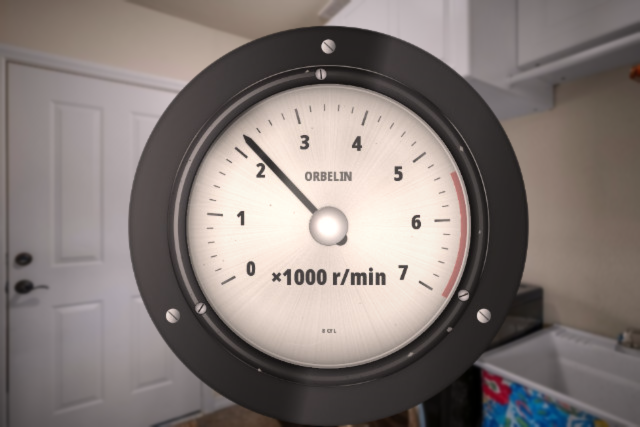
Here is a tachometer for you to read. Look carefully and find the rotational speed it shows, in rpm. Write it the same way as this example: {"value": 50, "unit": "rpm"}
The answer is {"value": 2200, "unit": "rpm"}
